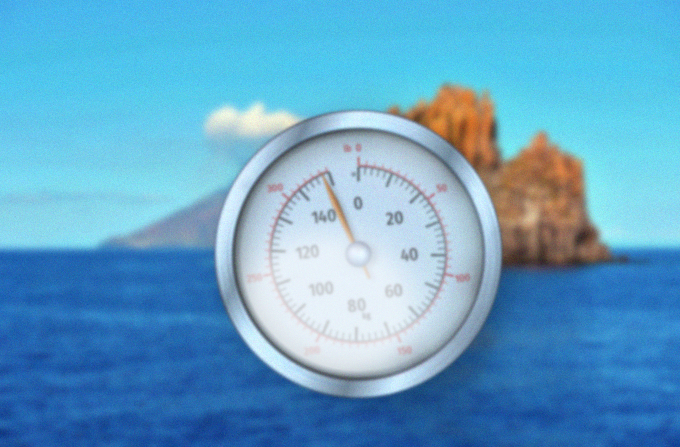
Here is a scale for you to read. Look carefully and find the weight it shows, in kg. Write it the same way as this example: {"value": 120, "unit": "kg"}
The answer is {"value": 148, "unit": "kg"}
